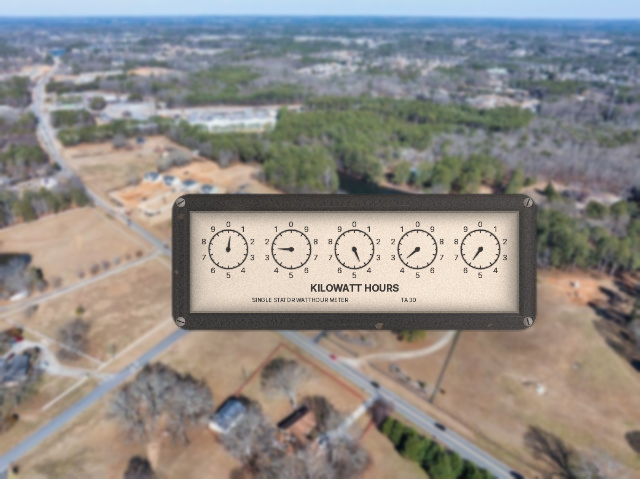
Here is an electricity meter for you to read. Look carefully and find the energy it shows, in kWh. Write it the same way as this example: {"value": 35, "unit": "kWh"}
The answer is {"value": 2436, "unit": "kWh"}
